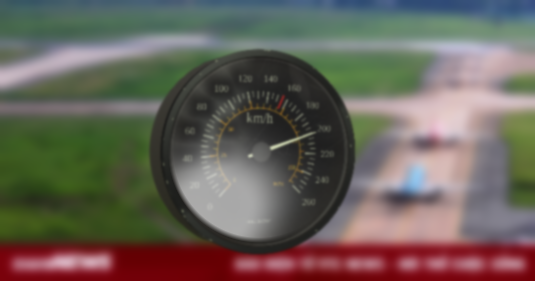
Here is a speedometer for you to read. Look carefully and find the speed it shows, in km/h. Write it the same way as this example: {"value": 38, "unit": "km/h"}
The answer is {"value": 200, "unit": "km/h"}
